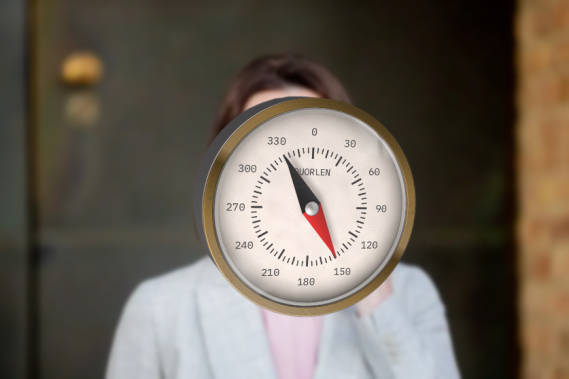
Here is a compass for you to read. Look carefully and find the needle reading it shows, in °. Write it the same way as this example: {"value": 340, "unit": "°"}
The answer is {"value": 150, "unit": "°"}
